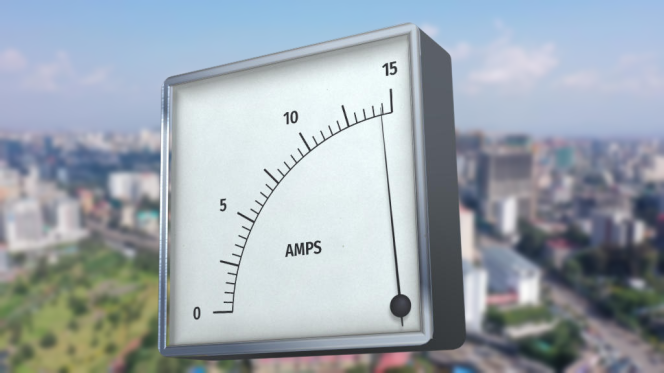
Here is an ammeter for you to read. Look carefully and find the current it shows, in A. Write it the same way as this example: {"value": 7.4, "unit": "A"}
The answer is {"value": 14.5, "unit": "A"}
